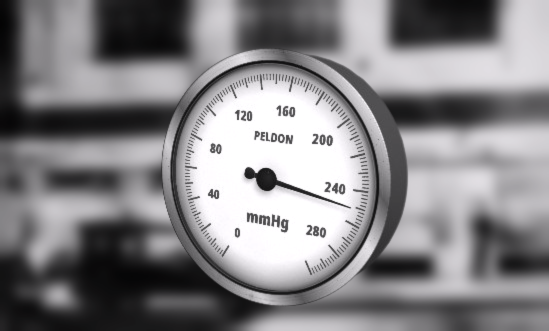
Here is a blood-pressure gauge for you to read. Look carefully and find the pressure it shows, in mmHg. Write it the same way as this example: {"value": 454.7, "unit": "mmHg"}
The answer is {"value": 250, "unit": "mmHg"}
